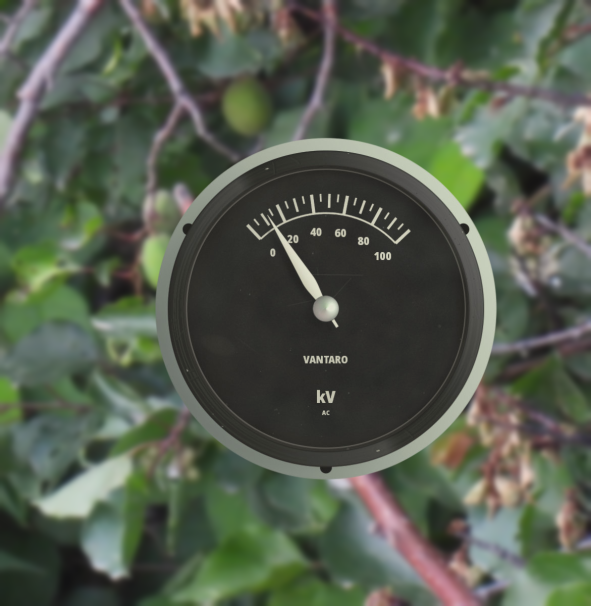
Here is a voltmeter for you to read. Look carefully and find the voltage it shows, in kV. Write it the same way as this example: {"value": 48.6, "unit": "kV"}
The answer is {"value": 12.5, "unit": "kV"}
